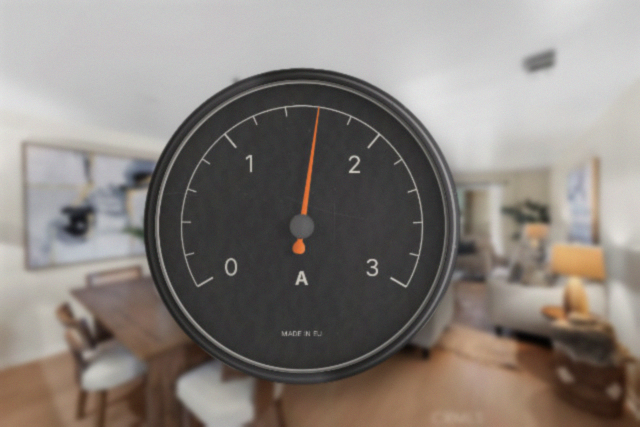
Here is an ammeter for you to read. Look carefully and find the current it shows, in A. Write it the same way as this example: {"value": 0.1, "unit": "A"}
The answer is {"value": 1.6, "unit": "A"}
